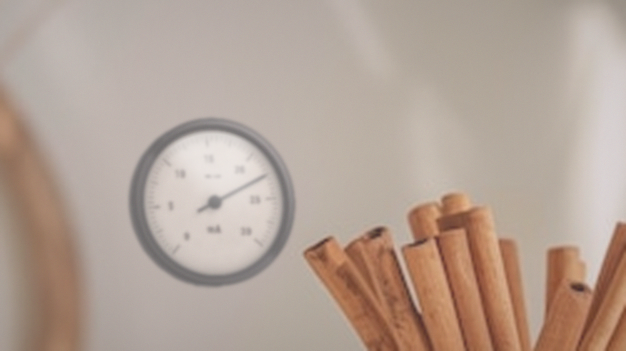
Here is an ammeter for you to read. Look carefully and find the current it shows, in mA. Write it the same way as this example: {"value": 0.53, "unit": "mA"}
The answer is {"value": 22.5, "unit": "mA"}
